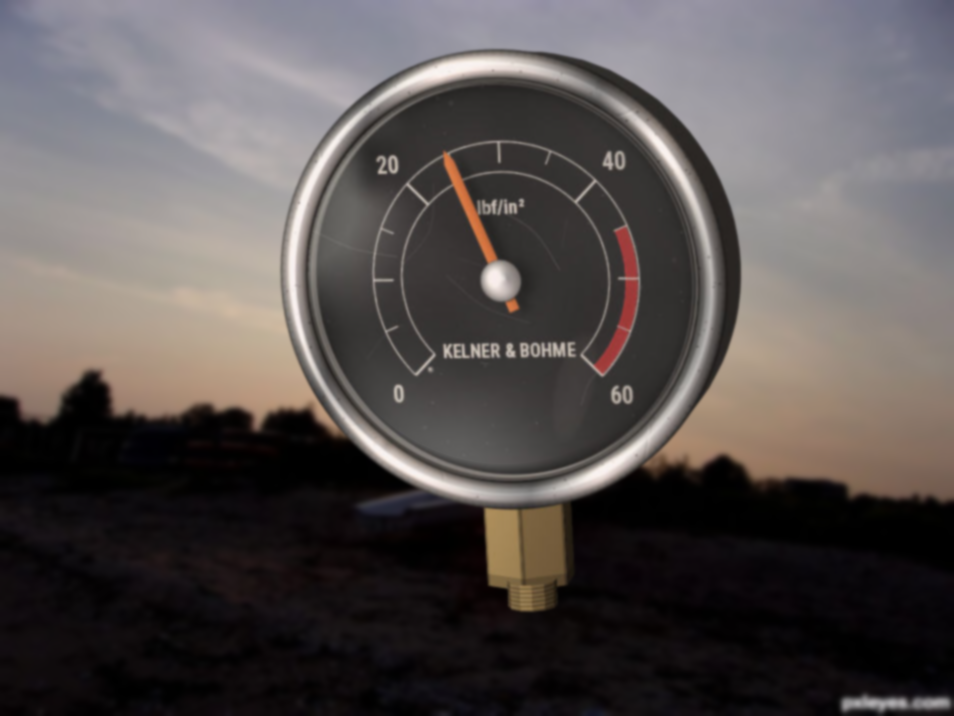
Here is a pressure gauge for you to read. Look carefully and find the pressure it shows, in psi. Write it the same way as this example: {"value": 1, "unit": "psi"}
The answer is {"value": 25, "unit": "psi"}
